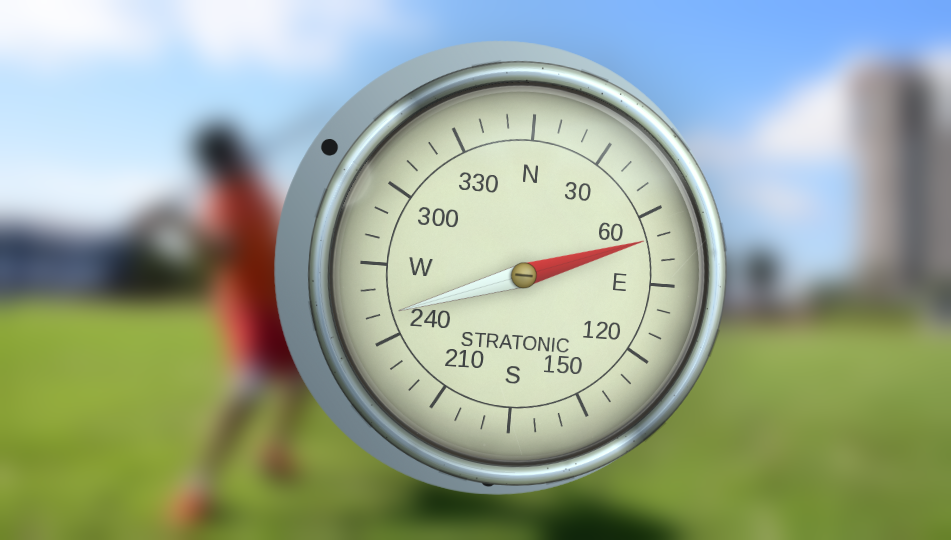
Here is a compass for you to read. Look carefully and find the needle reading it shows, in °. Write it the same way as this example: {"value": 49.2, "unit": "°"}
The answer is {"value": 70, "unit": "°"}
